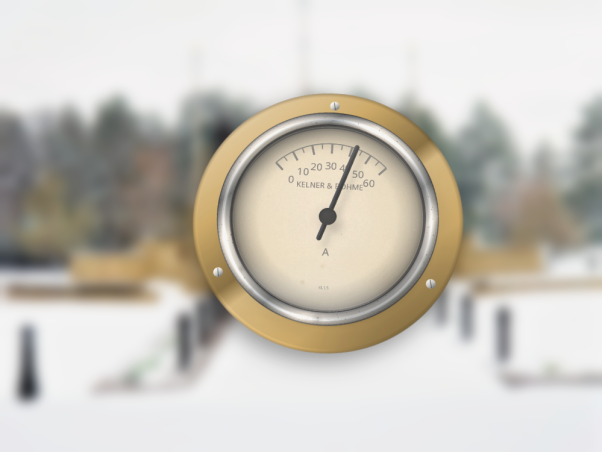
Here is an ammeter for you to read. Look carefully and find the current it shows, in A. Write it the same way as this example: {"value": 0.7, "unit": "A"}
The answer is {"value": 42.5, "unit": "A"}
